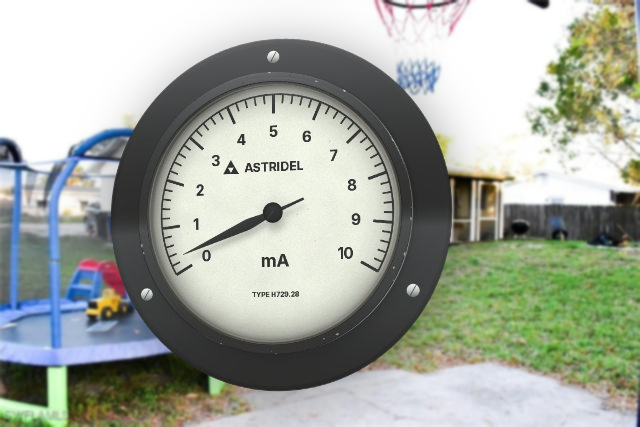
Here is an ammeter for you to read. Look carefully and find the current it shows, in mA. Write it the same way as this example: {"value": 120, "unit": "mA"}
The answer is {"value": 0.3, "unit": "mA"}
